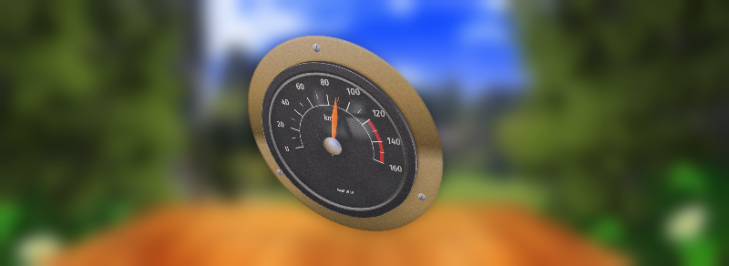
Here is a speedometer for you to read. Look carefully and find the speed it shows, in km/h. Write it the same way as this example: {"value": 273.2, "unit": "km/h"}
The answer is {"value": 90, "unit": "km/h"}
